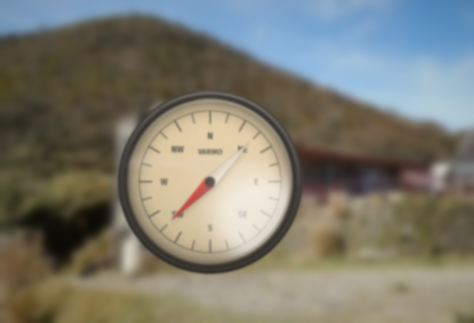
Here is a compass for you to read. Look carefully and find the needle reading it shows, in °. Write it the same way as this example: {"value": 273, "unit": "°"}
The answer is {"value": 225, "unit": "°"}
